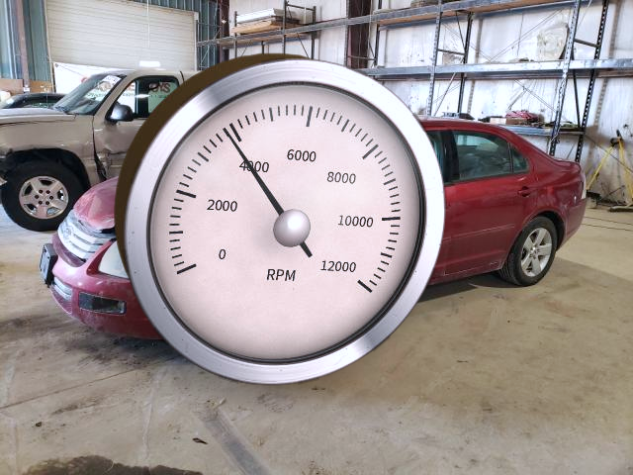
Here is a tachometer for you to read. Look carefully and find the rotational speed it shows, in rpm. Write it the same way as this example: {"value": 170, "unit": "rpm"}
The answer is {"value": 3800, "unit": "rpm"}
